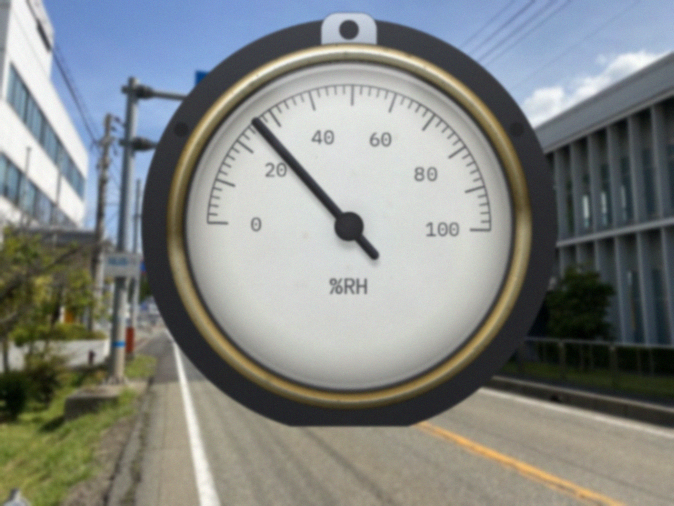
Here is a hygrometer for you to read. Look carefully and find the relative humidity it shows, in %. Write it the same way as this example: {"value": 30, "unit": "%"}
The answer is {"value": 26, "unit": "%"}
